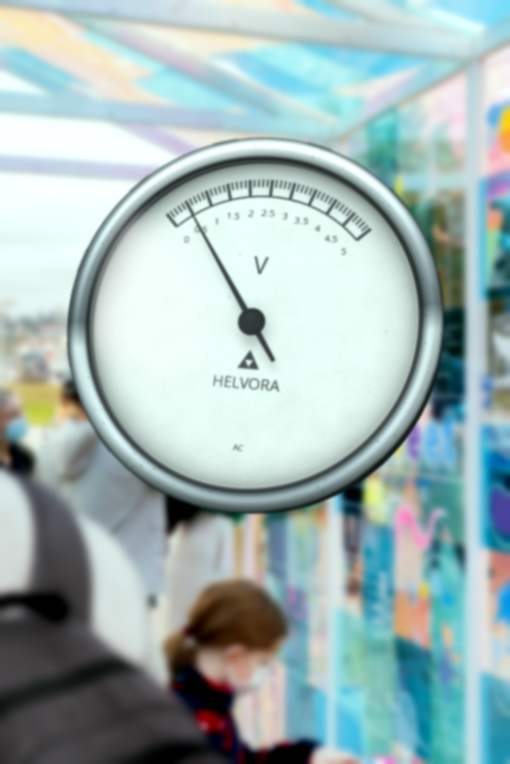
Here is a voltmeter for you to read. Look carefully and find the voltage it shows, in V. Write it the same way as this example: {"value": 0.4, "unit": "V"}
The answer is {"value": 0.5, "unit": "V"}
